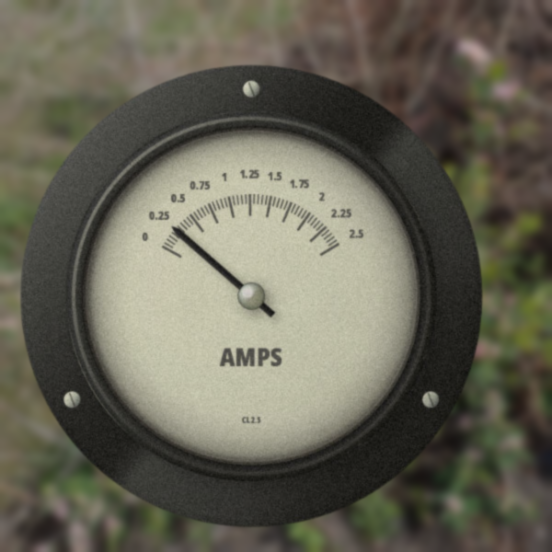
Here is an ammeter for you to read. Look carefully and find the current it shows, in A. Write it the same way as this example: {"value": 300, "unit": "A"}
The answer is {"value": 0.25, "unit": "A"}
